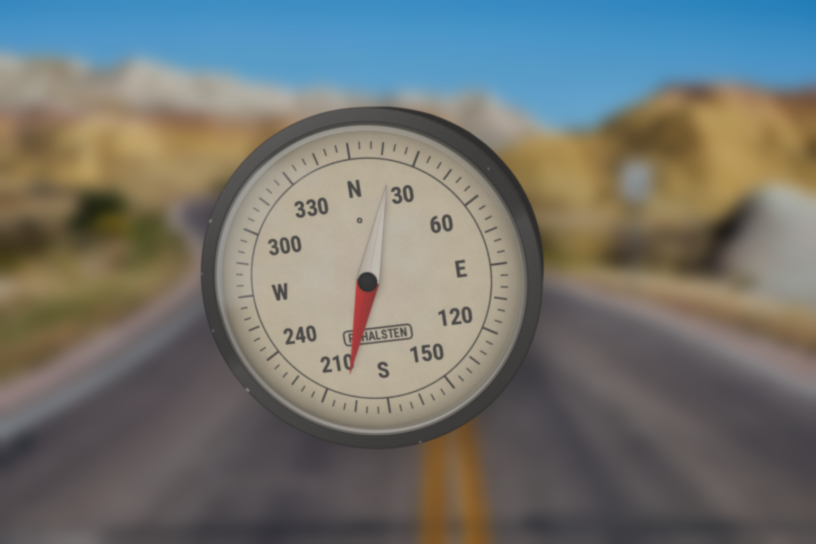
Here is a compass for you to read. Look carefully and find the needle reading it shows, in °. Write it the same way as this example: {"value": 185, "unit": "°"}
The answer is {"value": 200, "unit": "°"}
